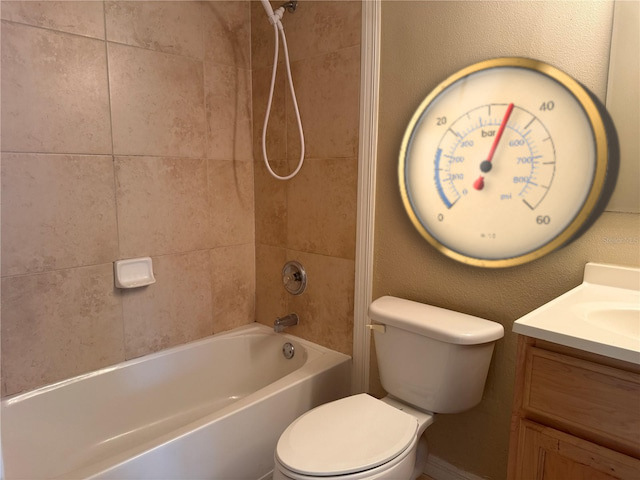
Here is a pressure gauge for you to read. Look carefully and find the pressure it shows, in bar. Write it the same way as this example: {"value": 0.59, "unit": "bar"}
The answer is {"value": 35, "unit": "bar"}
